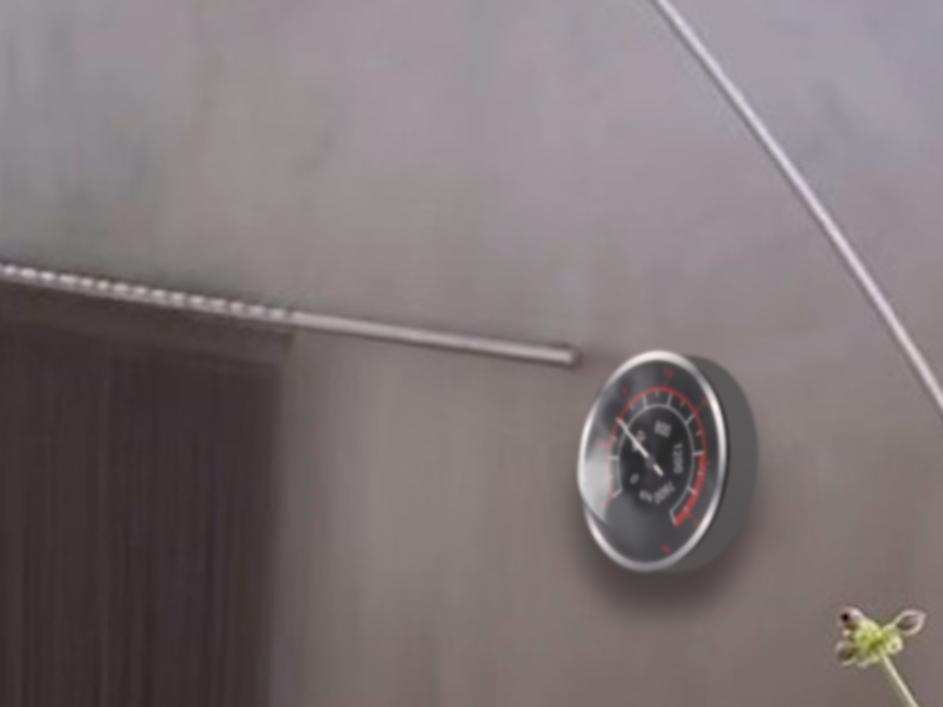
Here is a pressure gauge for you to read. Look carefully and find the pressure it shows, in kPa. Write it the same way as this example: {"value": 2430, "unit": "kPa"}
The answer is {"value": 400, "unit": "kPa"}
